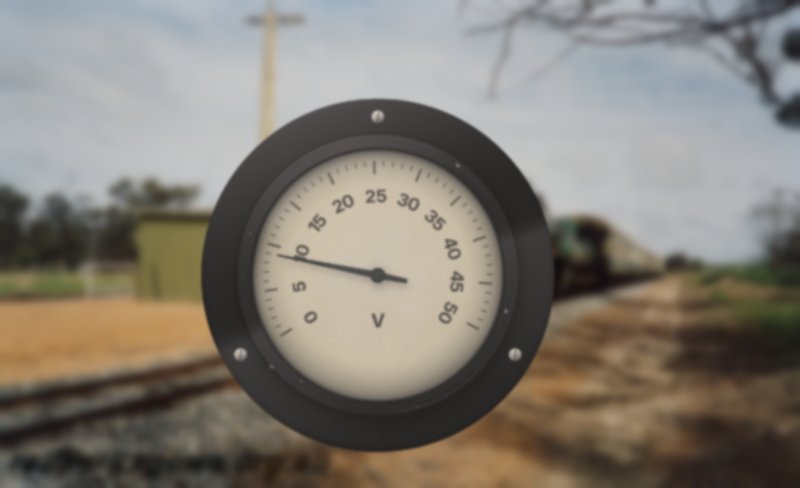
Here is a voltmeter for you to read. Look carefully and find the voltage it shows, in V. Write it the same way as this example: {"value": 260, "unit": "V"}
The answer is {"value": 9, "unit": "V"}
